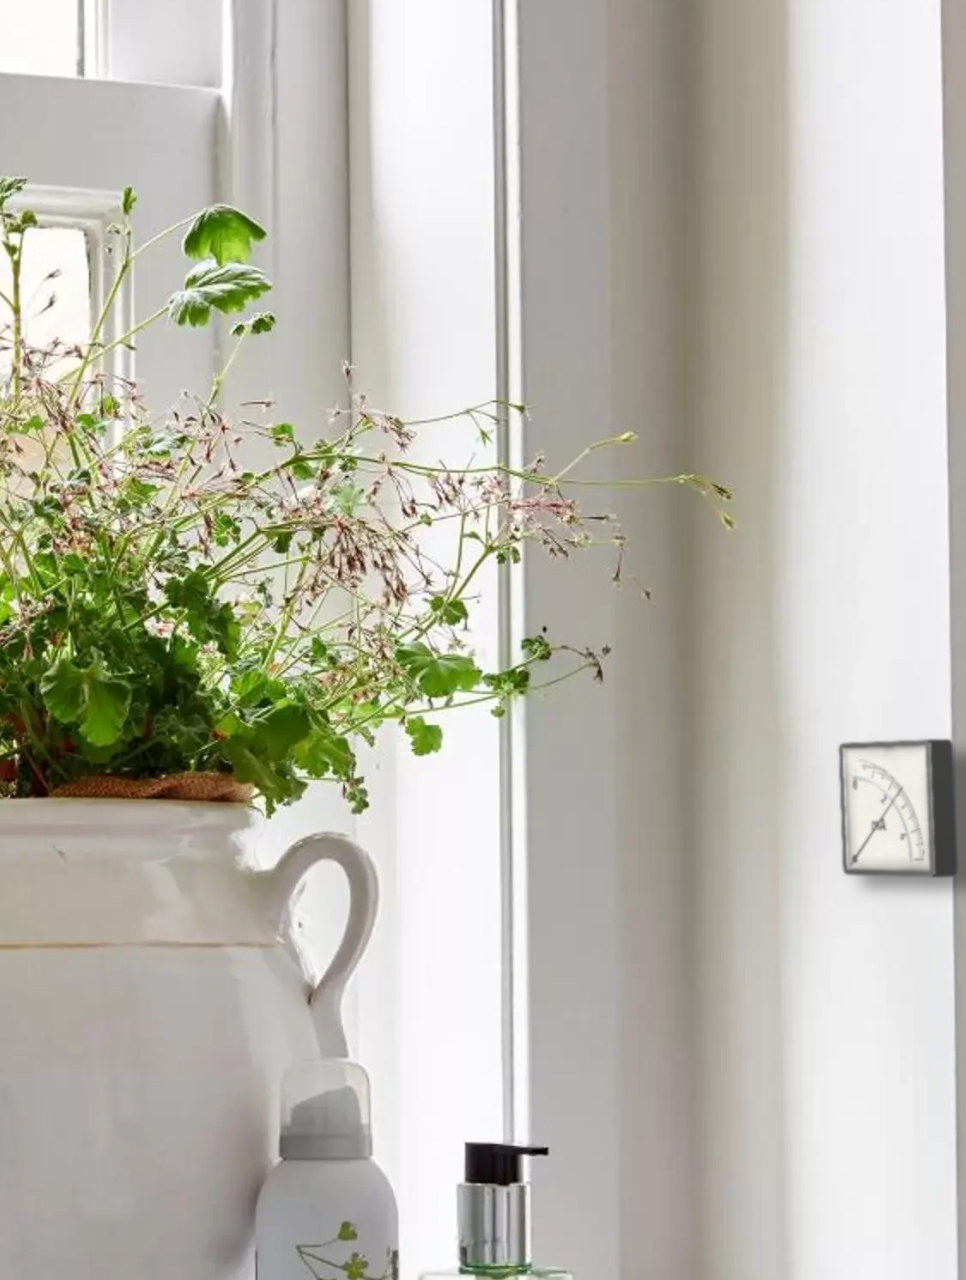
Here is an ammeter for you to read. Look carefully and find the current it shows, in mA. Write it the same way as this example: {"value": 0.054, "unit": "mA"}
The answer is {"value": 2.5, "unit": "mA"}
